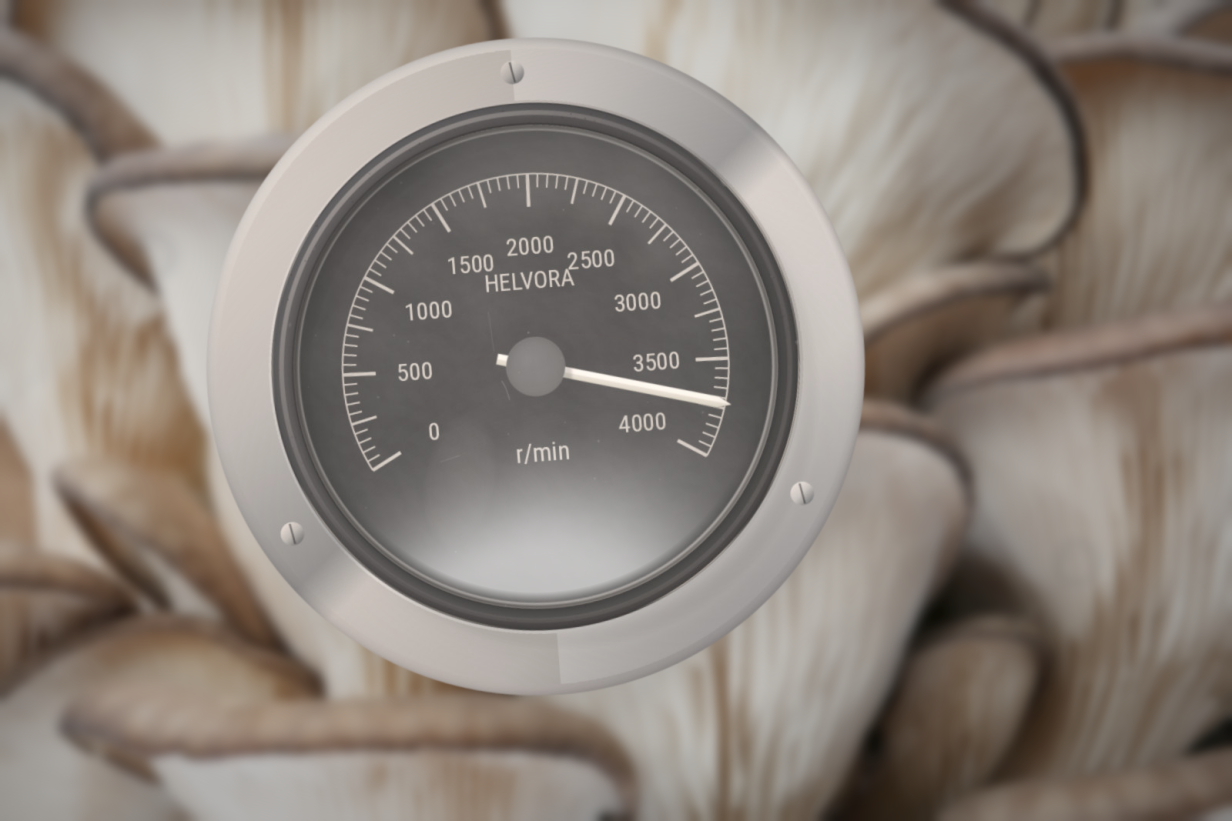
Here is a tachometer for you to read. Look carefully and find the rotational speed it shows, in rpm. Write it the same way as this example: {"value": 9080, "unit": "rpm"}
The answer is {"value": 3725, "unit": "rpm"}
